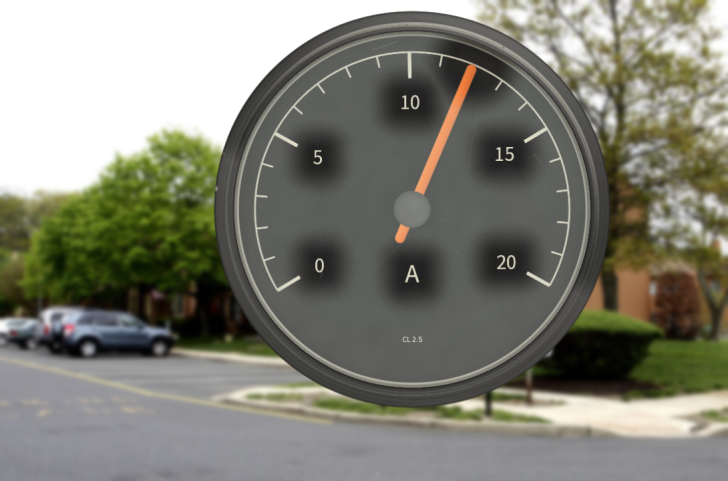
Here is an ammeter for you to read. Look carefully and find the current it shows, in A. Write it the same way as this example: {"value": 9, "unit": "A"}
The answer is {"value": 12, "unit": "A"}
